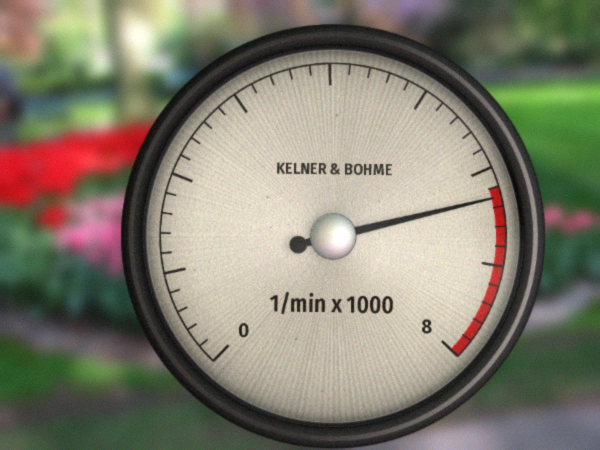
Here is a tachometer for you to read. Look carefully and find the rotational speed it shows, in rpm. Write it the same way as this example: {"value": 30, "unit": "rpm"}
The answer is {"value": 6300, "unit": "rpm"}
